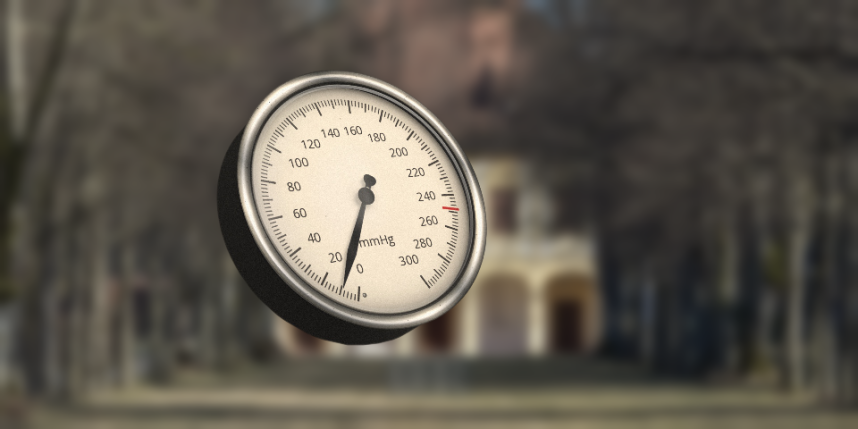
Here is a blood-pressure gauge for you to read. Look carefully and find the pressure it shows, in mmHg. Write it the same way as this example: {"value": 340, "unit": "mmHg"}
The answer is {"value": 10, "unit": "mmHg"}
